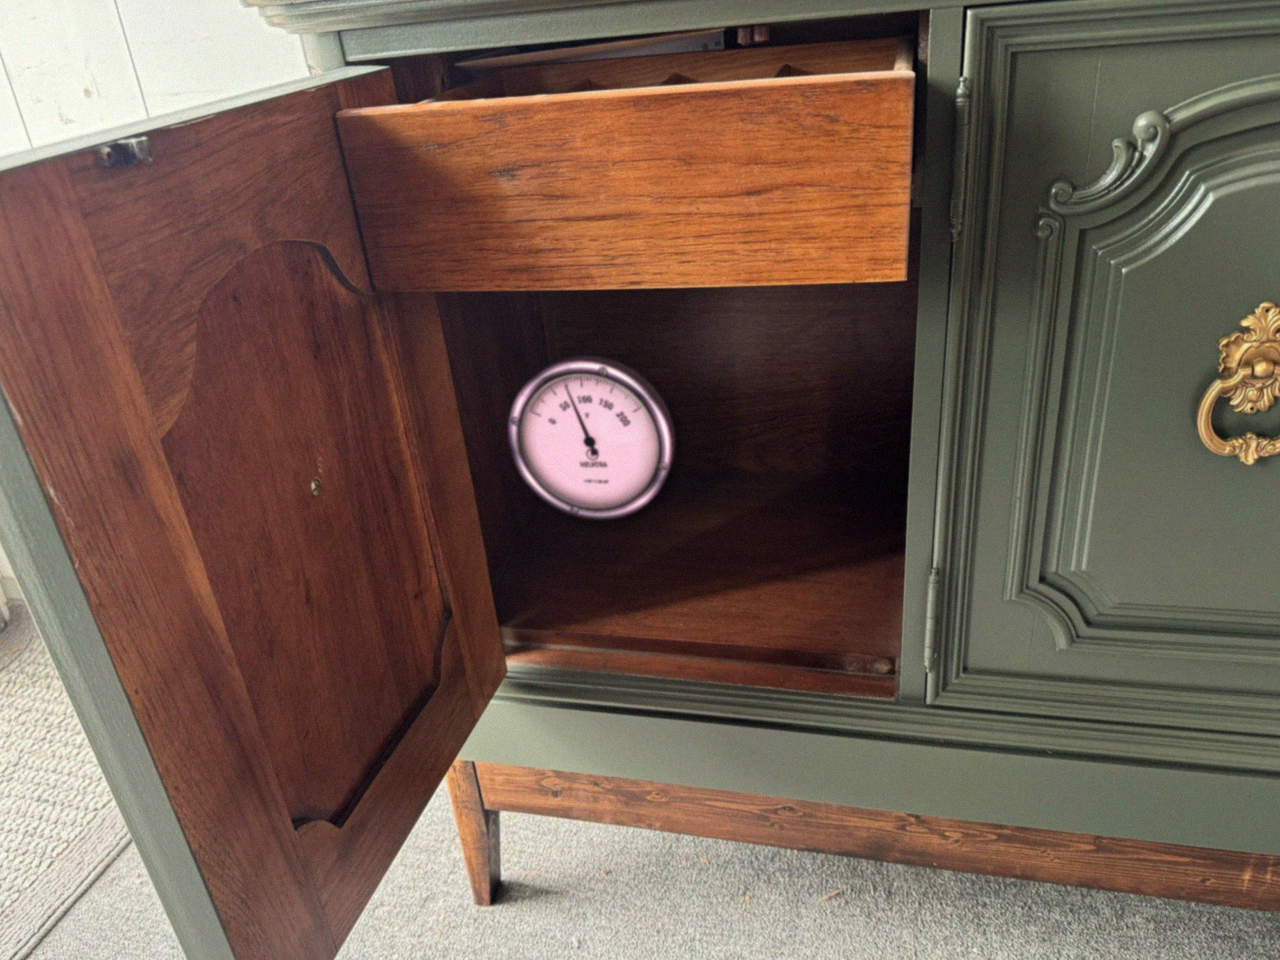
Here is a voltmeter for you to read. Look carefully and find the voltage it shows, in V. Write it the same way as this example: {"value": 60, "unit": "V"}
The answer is {"value": 75, "unit": "V"}
